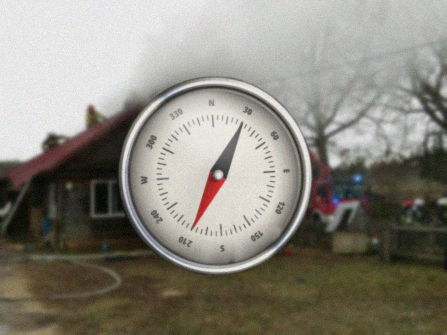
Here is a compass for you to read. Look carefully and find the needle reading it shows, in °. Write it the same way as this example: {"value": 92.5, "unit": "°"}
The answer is {"value": 210, "unit": "°"}
